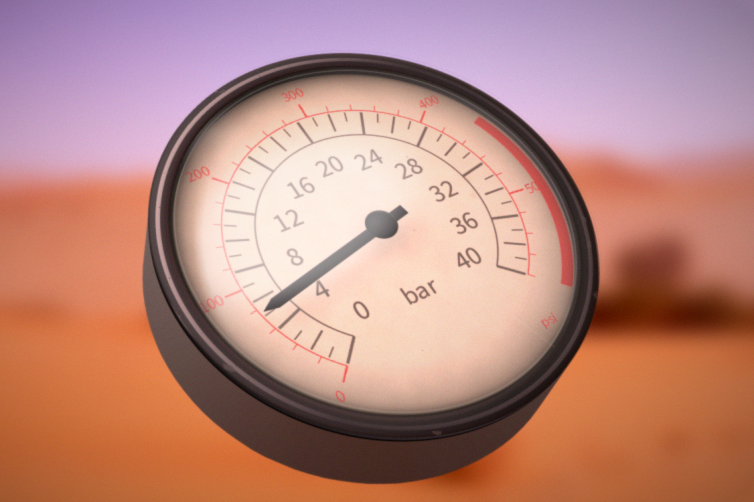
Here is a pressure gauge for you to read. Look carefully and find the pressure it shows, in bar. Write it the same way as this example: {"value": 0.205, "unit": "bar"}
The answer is {"value": 5, "unit": "bar"}
